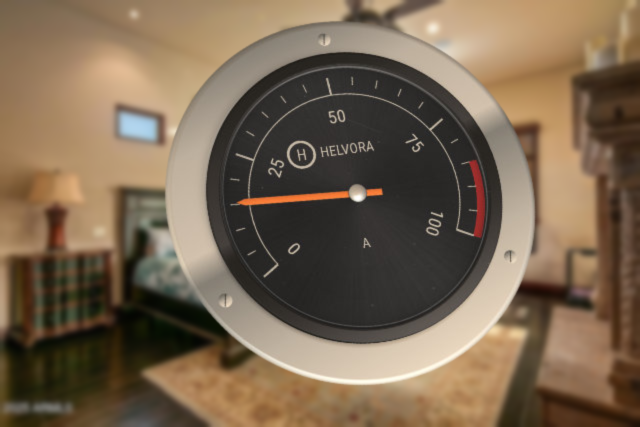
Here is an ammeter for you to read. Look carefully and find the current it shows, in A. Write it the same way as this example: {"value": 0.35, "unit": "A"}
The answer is {"value": 15, "unit": "A"}
